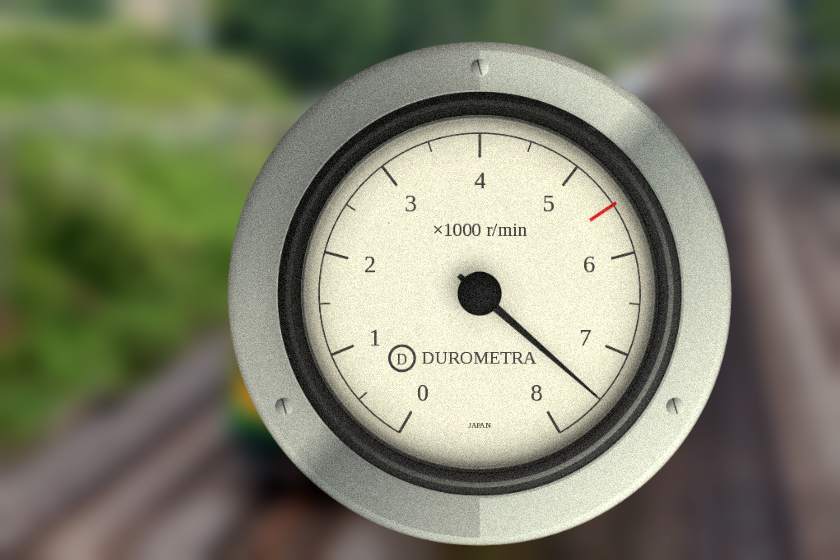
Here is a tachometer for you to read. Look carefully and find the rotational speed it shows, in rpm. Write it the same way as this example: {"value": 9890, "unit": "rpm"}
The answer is {"value": 7500, "unit": "rpm"}
